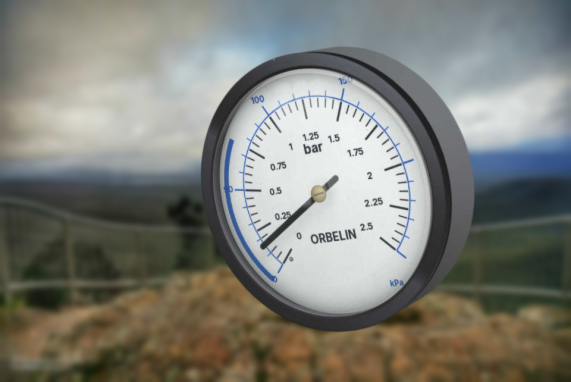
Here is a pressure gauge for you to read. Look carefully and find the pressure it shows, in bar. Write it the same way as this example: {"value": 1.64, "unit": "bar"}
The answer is {"value": 0.15, "unit": "bar"}
